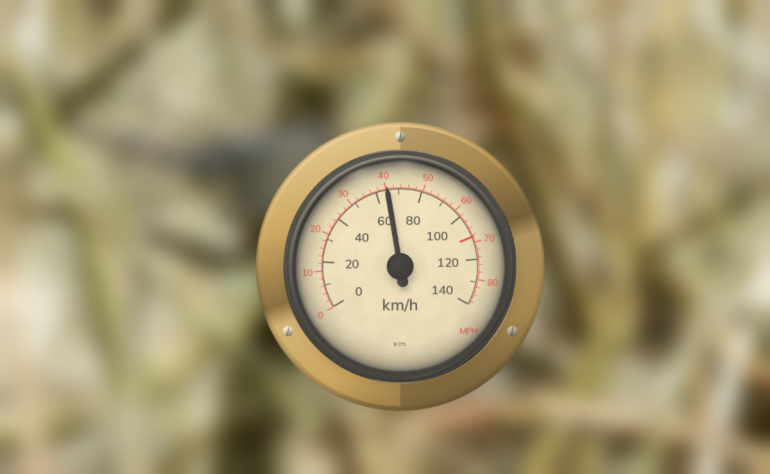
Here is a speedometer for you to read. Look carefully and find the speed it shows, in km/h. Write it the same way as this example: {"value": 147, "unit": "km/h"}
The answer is {"value": 65, "unit": "km/h"}
